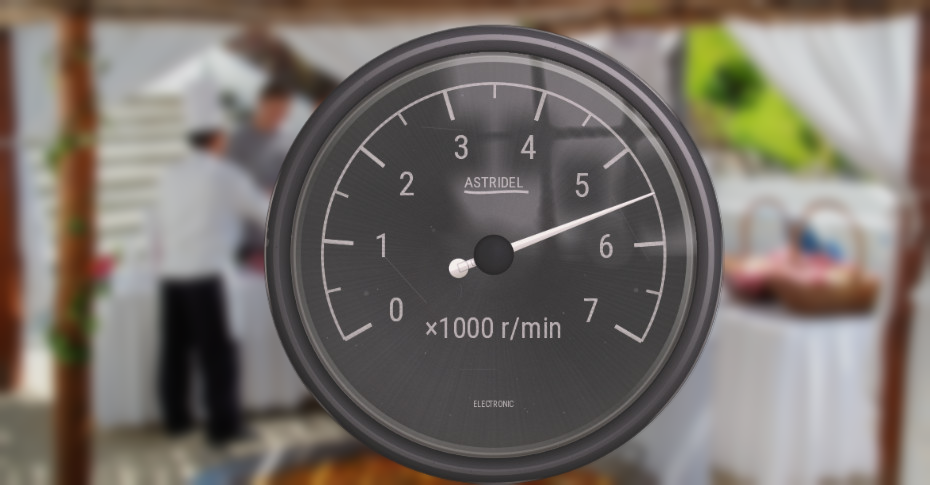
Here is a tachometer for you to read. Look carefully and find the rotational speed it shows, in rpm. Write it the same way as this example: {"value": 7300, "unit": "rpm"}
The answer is {"value": 5500, "unit": "rpm"}
